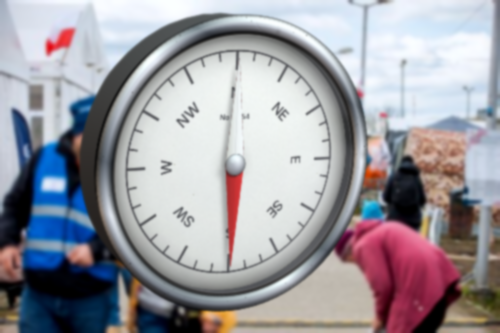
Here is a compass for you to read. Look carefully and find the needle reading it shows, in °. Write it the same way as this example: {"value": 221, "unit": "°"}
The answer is {"value": 180, "unit": "°"}
